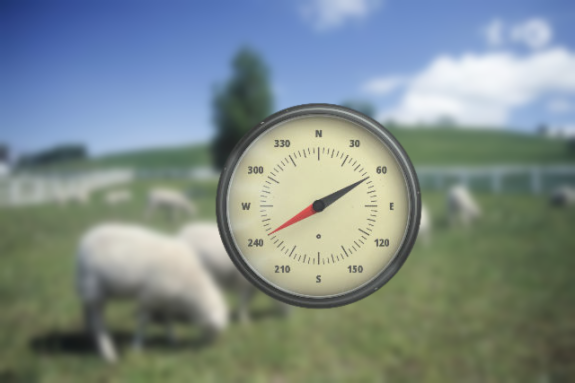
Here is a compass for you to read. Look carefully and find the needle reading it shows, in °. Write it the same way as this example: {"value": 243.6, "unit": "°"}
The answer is {"value": 240, "unit": "°"}
